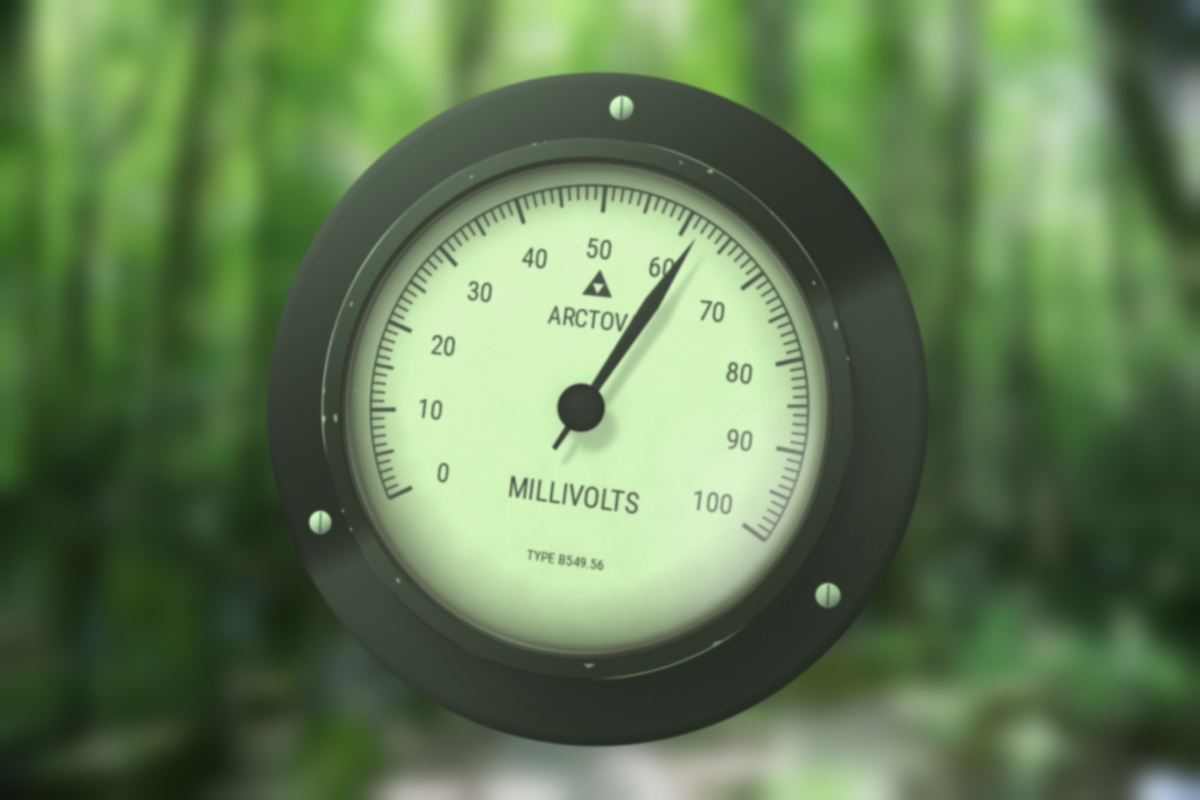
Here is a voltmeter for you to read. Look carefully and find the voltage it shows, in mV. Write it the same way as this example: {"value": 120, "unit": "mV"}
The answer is {"value": 62, "unit": "mV"}
